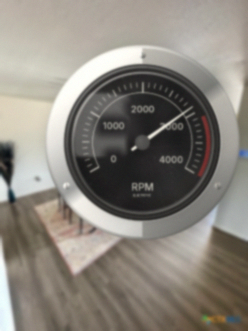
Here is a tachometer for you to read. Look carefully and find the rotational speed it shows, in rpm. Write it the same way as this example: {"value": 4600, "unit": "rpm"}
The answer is {"value": 2900, "unit": "rpm"}
